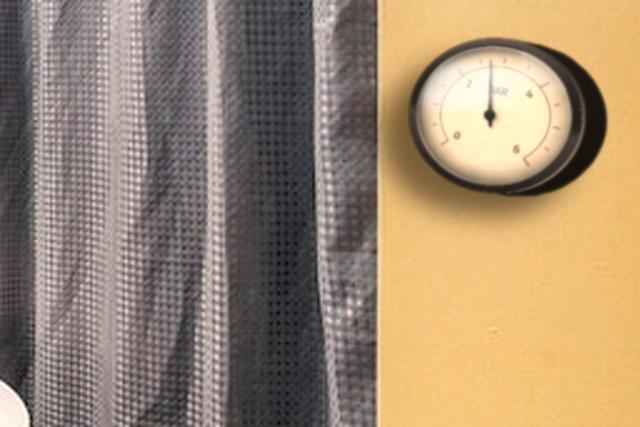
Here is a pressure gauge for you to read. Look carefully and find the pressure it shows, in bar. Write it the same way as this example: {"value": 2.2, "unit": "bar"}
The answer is {"value": 2.75, "unit": "bar"}
